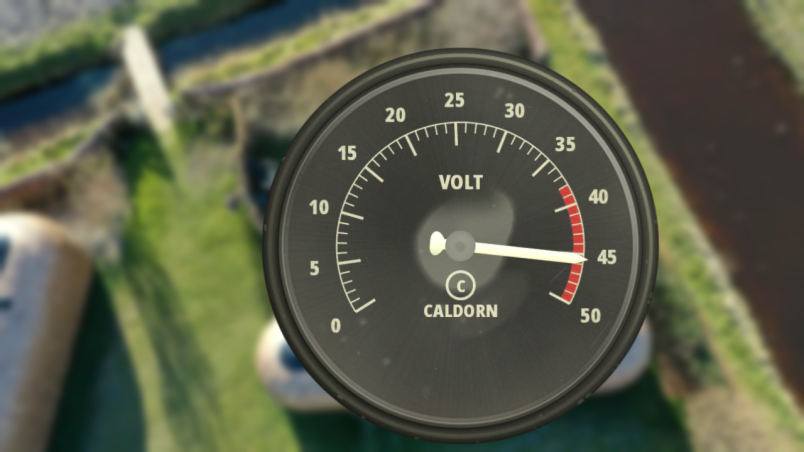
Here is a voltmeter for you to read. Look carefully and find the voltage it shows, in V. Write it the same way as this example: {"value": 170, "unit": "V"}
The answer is {"value": 45.5, "unit": "V"}
